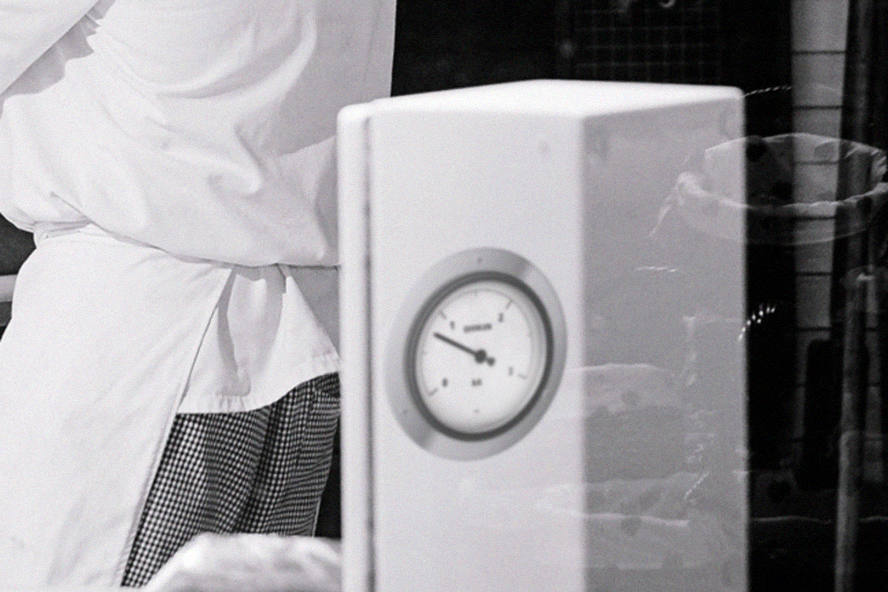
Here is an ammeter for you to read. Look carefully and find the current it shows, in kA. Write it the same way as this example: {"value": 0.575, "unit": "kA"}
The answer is {"value": 0.75, "unit": "kA"}
